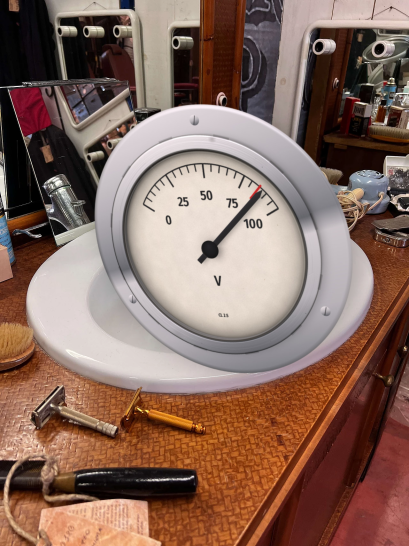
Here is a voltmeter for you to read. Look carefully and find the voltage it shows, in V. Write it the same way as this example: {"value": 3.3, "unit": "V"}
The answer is {"value": 87.5, "unit": "V"}
